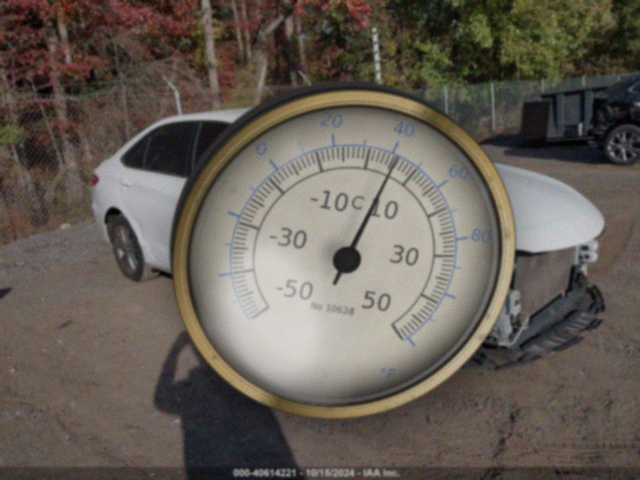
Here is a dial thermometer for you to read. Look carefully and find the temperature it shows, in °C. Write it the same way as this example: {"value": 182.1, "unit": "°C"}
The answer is {"value": 5, "unit": "°C"}
